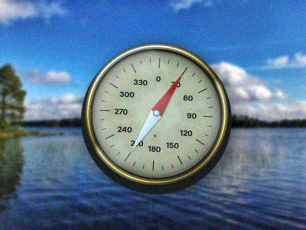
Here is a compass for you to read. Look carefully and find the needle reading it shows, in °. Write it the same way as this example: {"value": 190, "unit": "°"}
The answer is {"value": 30, "unit": "°"}
